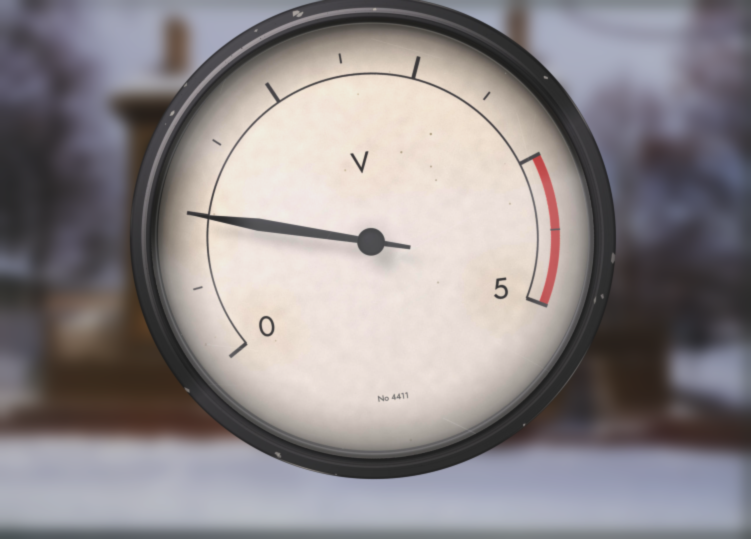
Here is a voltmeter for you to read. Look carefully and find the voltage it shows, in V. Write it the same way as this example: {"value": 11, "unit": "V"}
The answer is {"value": 1, "unit": "V"}
